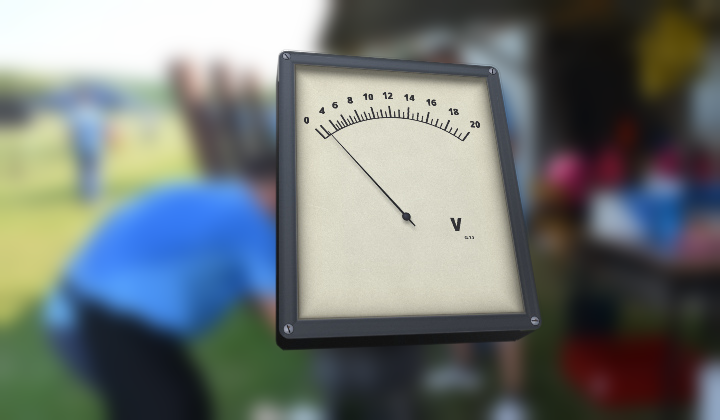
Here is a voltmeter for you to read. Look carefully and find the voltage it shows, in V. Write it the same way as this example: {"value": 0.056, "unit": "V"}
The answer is {"value": 2, "unit": "V"}
